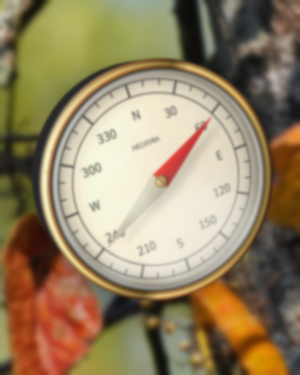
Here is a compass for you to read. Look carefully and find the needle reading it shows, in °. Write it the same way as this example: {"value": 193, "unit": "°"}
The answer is {"value": 60, "unit": "°"}
